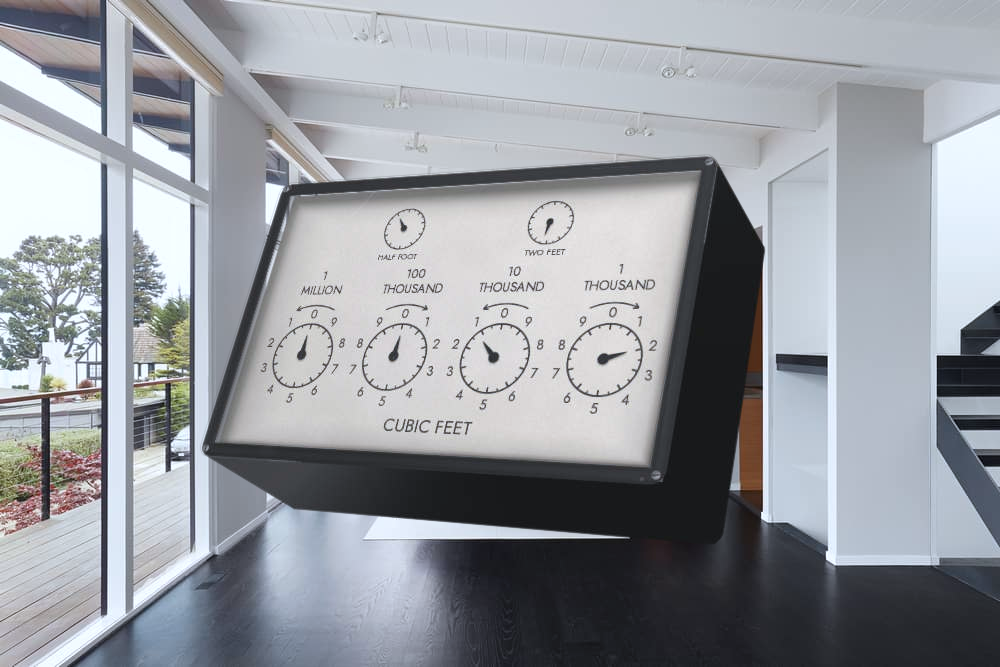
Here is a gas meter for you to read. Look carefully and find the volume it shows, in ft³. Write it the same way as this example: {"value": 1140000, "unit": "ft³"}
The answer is {"value": 1200, "unit": "ft³"}
